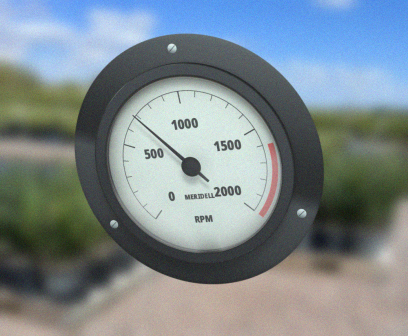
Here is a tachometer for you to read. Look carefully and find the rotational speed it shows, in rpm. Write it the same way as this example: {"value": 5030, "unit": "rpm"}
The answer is {"value": 700, "unit": "rpm"}
